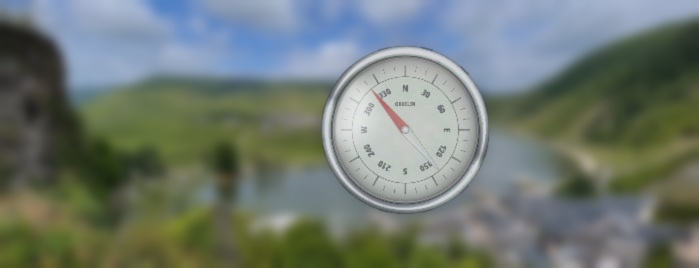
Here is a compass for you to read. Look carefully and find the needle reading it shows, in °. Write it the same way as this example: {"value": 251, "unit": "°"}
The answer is {"value": 320, "unit": "°"}
